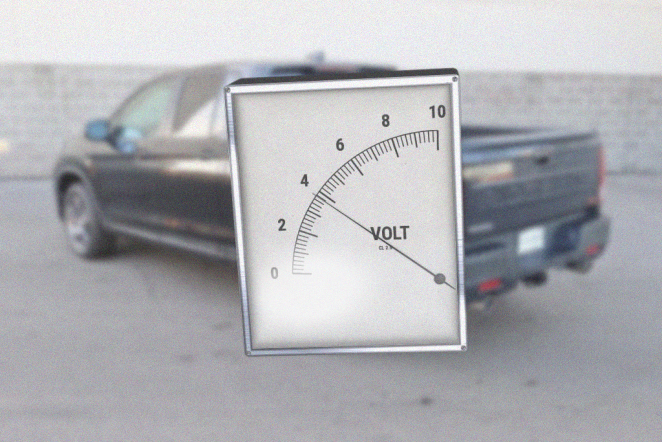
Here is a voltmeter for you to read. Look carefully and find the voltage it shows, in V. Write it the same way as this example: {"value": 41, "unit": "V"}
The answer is {"value": 3.8, "unit": "V"}
